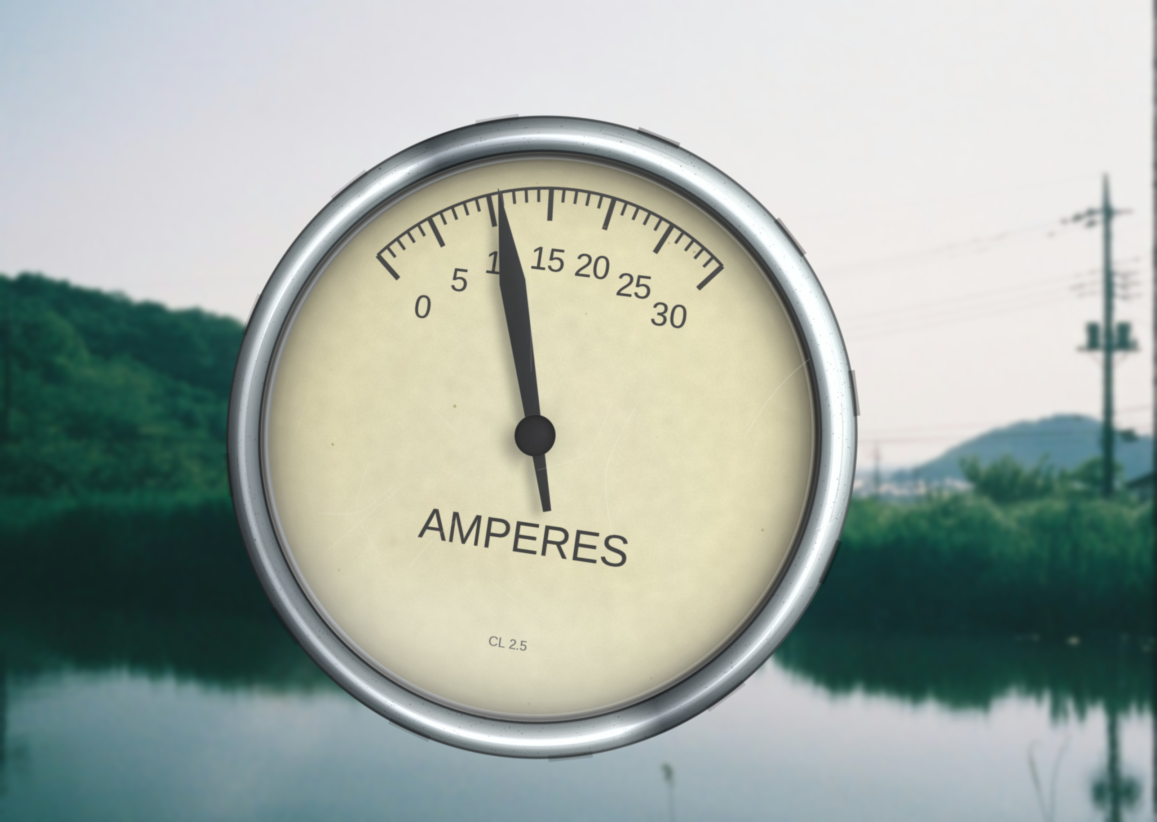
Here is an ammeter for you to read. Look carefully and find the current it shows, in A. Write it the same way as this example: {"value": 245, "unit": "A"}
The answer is {"value": 11, "unit": "A"}
